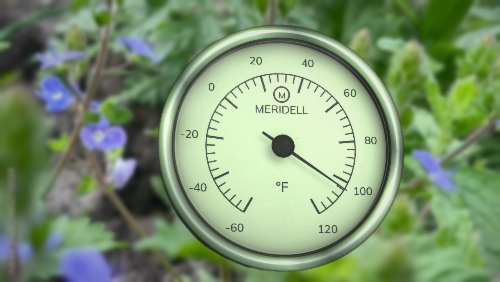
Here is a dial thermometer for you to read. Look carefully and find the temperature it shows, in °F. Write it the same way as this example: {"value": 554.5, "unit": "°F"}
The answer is {"value": 104, "unit": "°F"}
